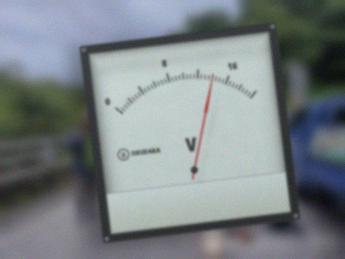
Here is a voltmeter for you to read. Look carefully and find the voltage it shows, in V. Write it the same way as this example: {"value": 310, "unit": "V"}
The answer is {"value": 14, "unit": "V"}
